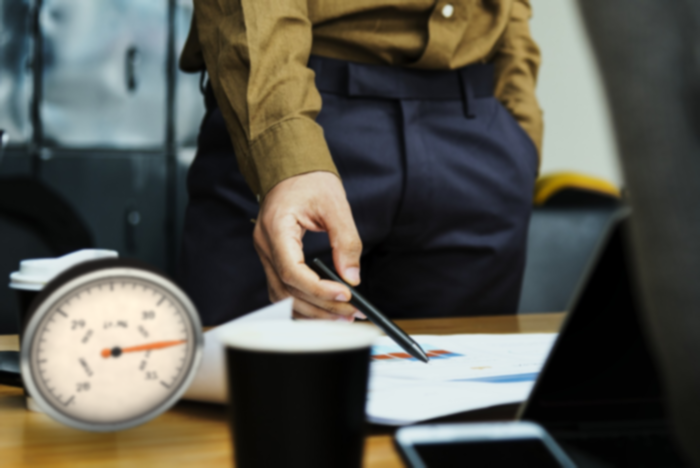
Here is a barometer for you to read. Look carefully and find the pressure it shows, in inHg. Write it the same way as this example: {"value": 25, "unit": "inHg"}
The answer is {"value": 30.5, "unit": "inHg"}
